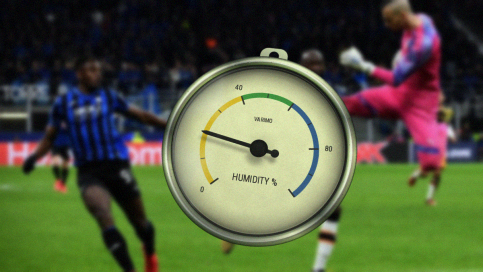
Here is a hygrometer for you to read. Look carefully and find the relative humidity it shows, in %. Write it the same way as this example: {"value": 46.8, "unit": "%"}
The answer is {"value": 20, "unit": "%"}
